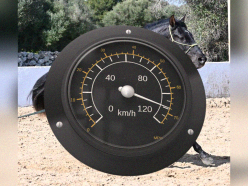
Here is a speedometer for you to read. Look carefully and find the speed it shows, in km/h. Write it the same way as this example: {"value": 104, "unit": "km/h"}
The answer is {"value": 110, "unit": "km/h"}
